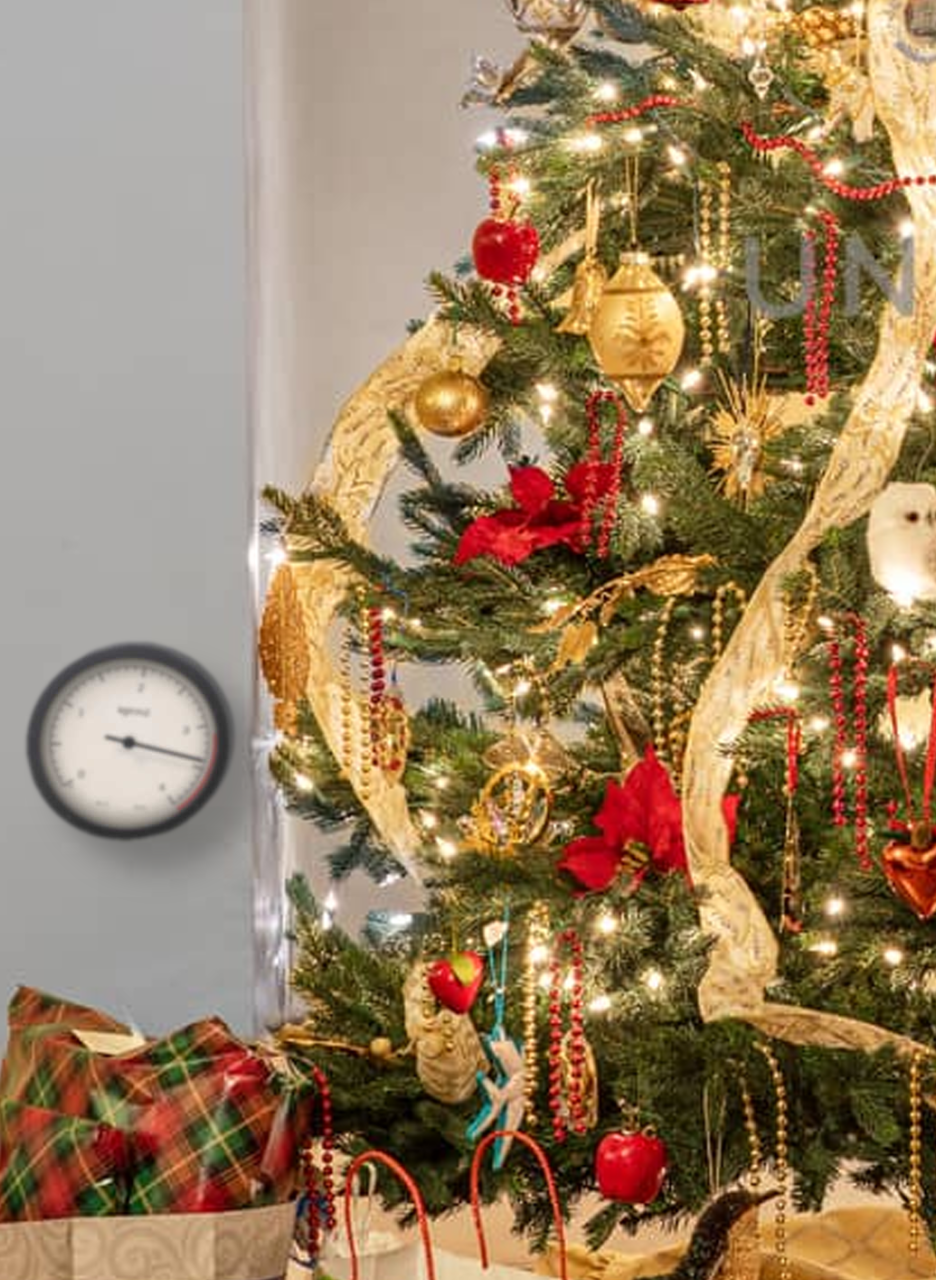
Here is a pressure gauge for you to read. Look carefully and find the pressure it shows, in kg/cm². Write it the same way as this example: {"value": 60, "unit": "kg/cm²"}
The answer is {"value": 3.4, "unit": "kg/cm²"}
